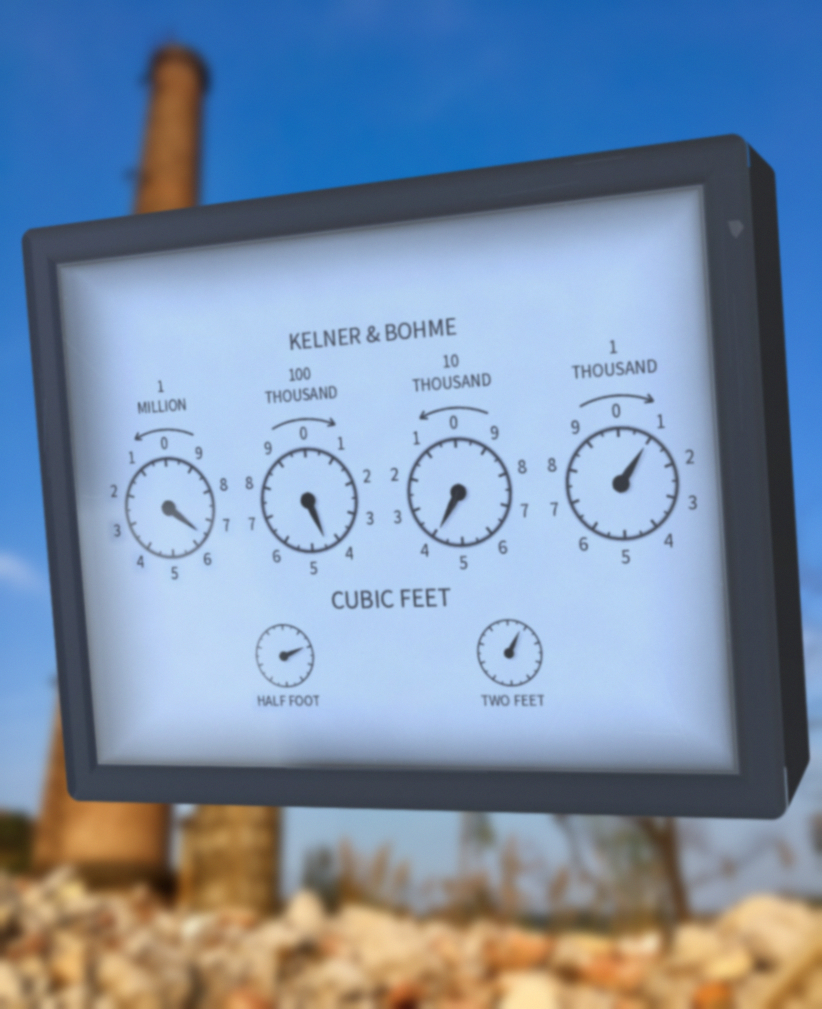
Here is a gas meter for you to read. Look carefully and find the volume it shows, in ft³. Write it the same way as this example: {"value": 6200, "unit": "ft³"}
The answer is {"value": 644100, "unit": "ft³"}
